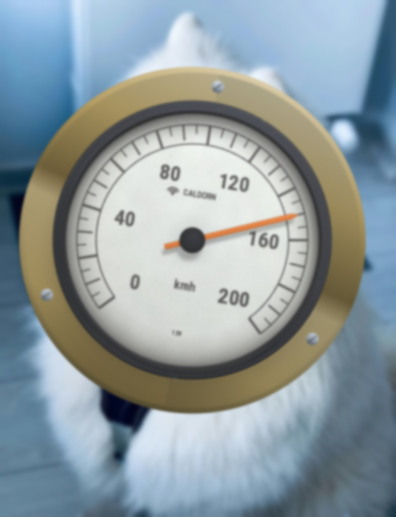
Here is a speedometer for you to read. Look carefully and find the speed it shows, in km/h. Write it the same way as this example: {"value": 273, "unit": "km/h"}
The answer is {"value": 150, "unit": "km/h"}
